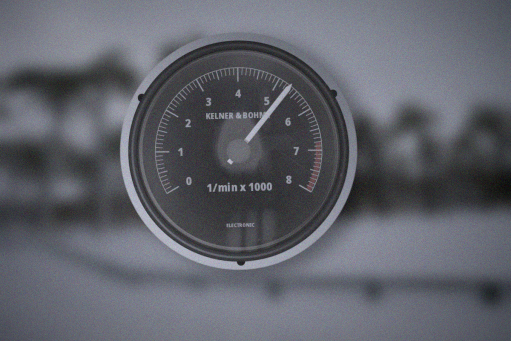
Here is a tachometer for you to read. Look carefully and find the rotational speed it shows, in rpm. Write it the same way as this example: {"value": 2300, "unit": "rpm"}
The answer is {"value": 5300, "unit": "rpm"}
